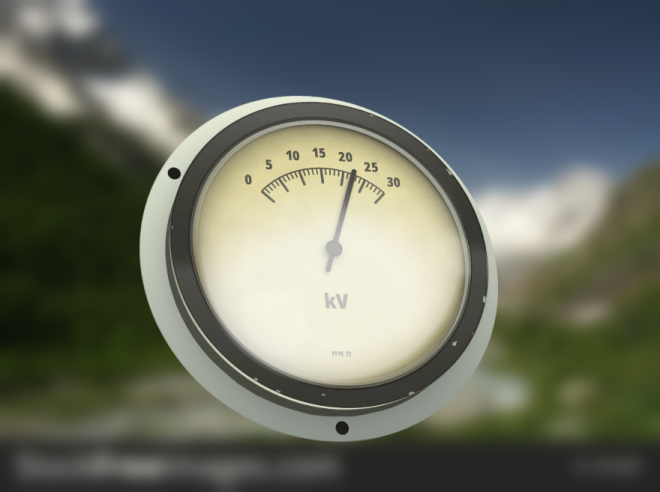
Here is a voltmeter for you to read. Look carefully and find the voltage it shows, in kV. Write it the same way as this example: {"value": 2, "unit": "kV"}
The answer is {"value": 22, "unit": "kV"}
